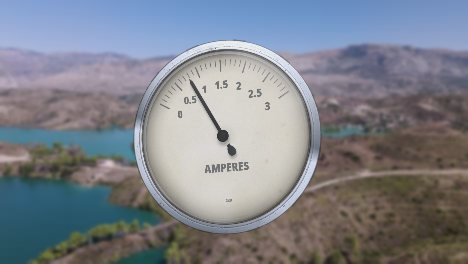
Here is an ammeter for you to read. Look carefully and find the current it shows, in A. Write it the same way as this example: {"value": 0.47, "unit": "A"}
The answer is {"value": 0.8, "unit": "A"}
